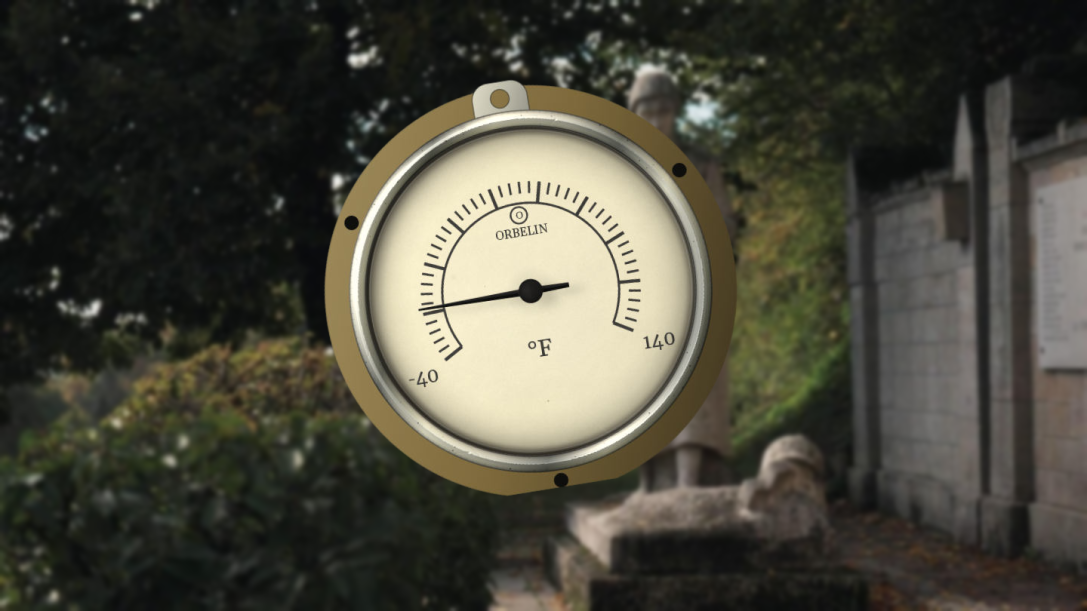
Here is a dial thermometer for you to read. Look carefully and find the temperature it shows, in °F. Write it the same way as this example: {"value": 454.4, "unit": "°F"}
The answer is {"value": -18, "unit": "°F"}
